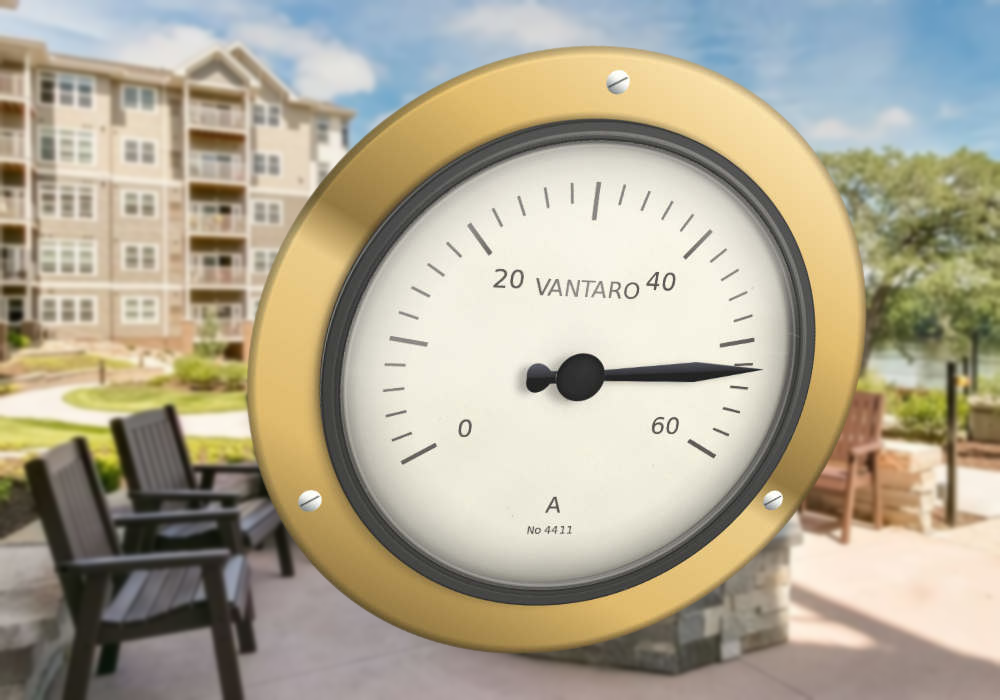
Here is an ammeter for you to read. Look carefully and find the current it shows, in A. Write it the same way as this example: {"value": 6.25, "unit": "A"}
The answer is {"value": 52, "unit": "A"}
